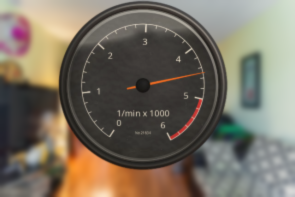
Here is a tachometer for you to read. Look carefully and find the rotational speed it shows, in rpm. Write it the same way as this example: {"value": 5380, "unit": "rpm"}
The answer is {"value": 4500, "unit": "rpm"}
